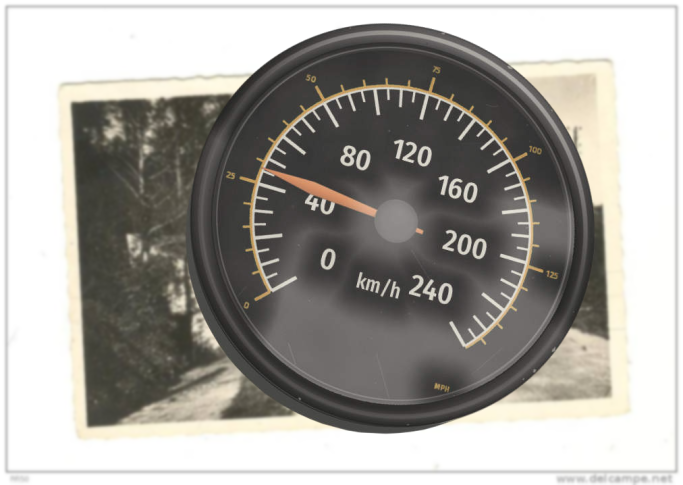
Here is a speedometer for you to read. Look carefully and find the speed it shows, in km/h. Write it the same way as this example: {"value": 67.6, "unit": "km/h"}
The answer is {"value": 45, "unit": "km/h"}
